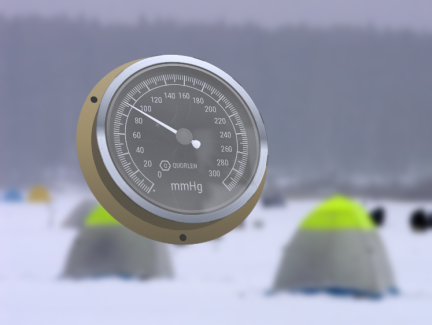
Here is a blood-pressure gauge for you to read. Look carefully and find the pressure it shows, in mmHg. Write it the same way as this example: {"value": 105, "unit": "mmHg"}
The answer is {"value": 90, "unit": "mmHg"}
